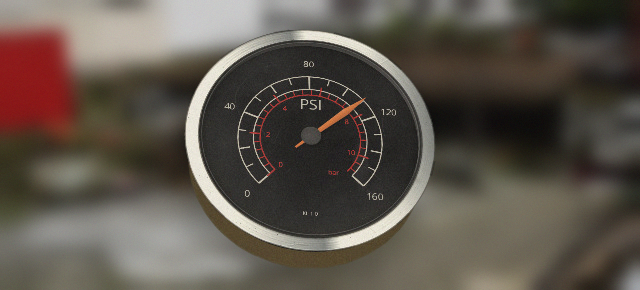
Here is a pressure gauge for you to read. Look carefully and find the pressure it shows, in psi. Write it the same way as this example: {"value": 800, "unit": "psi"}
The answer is {"value": 110, "unit": "psi"}
